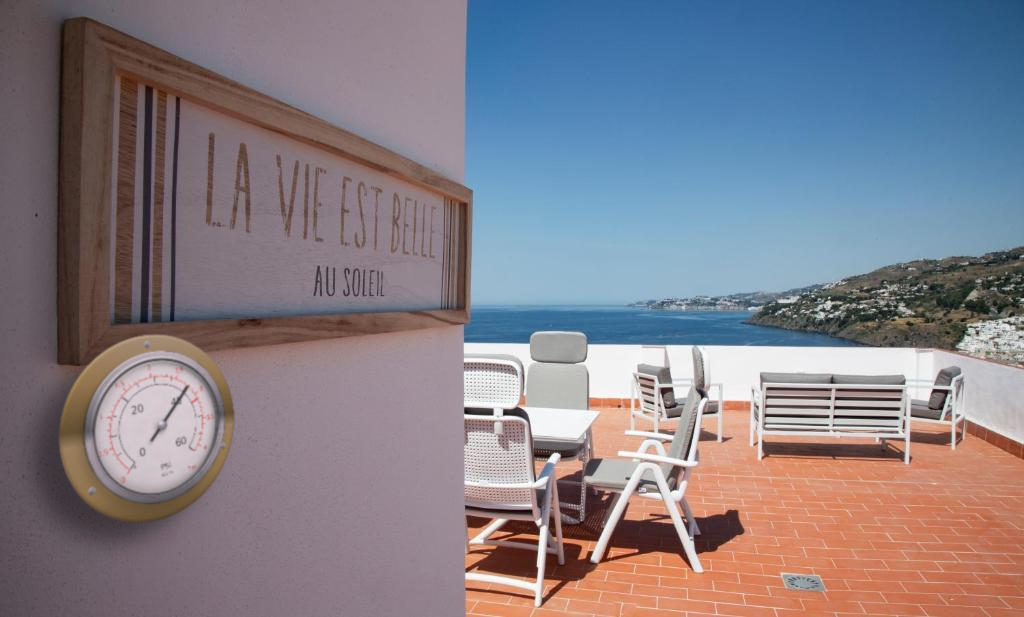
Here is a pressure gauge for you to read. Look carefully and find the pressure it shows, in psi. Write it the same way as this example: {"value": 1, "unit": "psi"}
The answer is {"value": 40, "unit": "psi"}
